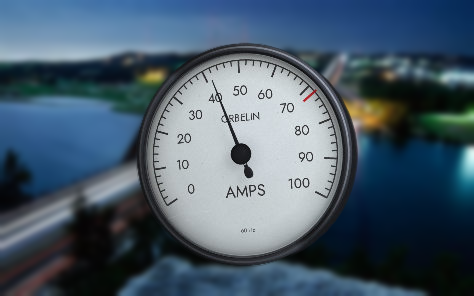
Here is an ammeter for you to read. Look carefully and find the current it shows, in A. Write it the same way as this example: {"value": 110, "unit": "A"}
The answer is {"value": 42, "unit": "A"}
